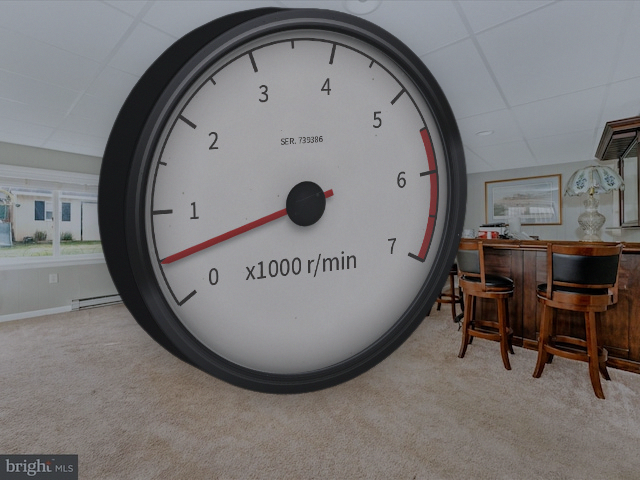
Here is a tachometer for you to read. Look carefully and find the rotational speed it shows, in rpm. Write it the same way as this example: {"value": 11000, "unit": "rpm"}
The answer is {"value": 500, "unit": "rpm"}
